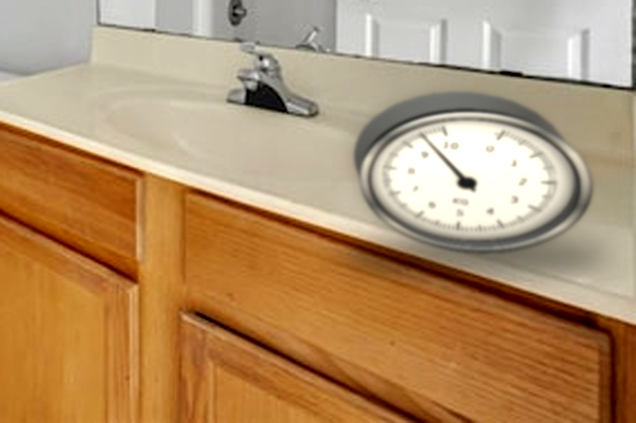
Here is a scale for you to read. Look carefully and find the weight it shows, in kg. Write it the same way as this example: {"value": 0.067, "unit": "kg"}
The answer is {"value": 9.5, "unit": "kg"}
